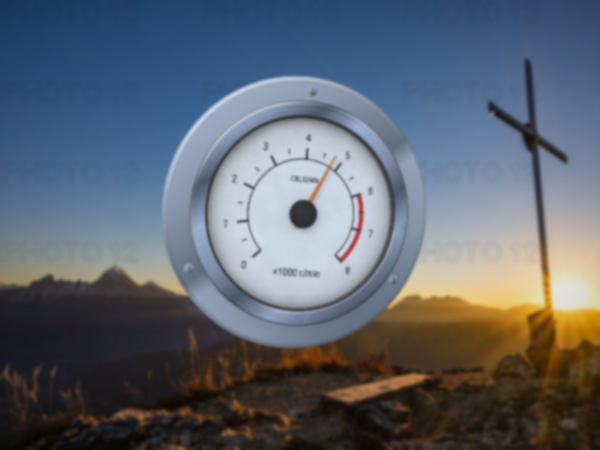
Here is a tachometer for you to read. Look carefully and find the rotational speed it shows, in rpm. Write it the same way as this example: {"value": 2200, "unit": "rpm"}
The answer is {"value": 4750, "unit": "rpm"}
